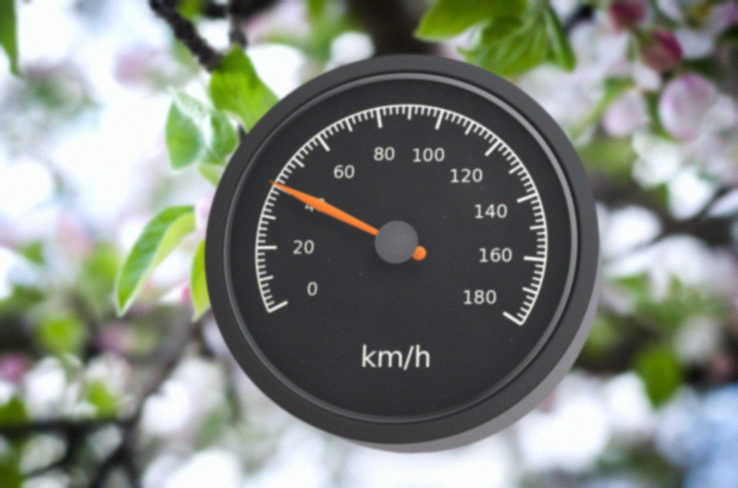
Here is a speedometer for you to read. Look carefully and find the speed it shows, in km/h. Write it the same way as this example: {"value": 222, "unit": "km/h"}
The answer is {"value": 40, "unit": "km/h"}
